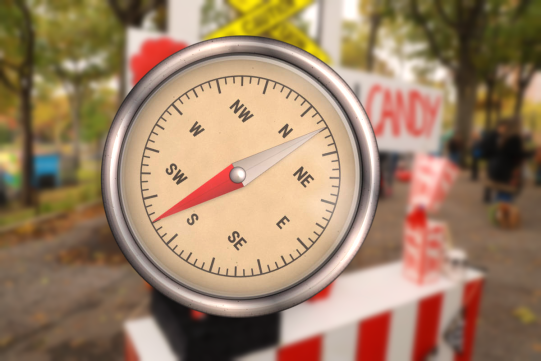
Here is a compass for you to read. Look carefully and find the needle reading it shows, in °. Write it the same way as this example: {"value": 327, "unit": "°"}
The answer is {"value": 195, "unit": "°"}
